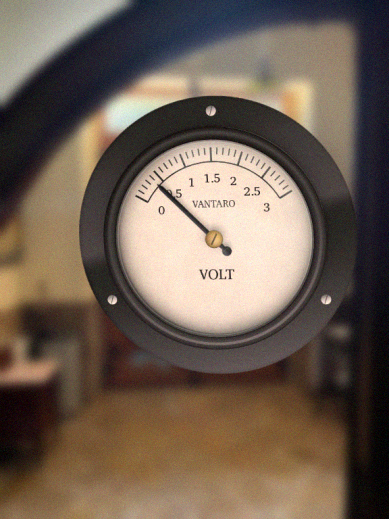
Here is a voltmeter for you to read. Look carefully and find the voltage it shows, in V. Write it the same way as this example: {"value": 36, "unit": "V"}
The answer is {"value": 0.4, "unit": "V"}
